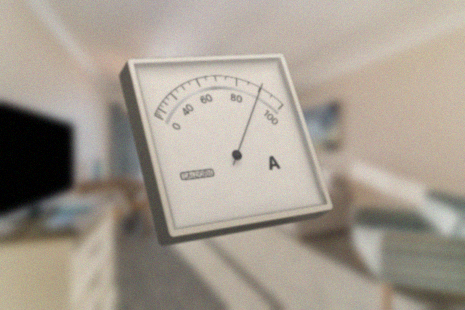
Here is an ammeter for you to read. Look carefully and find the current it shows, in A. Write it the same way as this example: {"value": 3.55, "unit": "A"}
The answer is {"value": 90, "unit": "A"}
